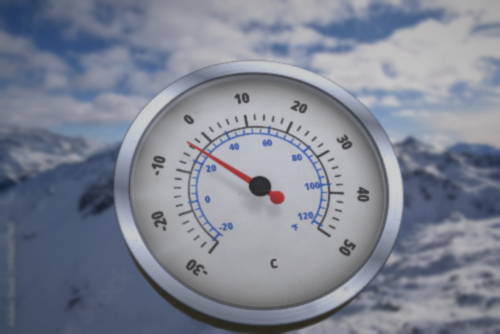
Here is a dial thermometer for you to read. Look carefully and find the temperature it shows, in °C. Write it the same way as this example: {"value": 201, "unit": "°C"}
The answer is {"value": -4, "unit": "°C"}
